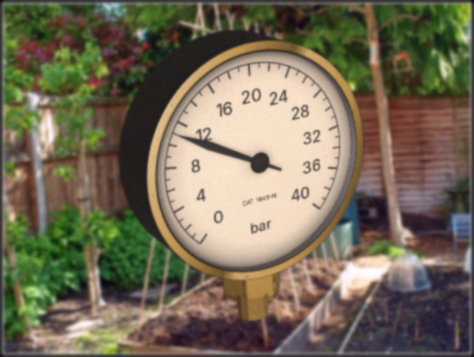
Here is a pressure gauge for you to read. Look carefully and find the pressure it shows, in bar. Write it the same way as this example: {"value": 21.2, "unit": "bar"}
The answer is {"value": 11, "unit": "bar"}
